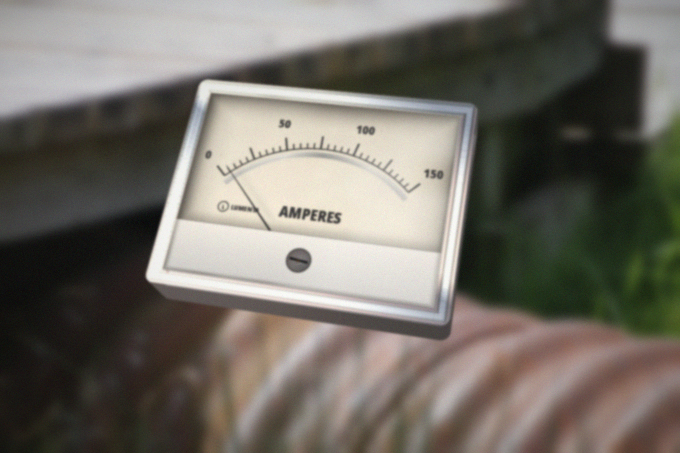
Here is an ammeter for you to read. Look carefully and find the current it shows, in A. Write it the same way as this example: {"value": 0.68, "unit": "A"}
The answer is {"value": 5, "unit": "A"}
